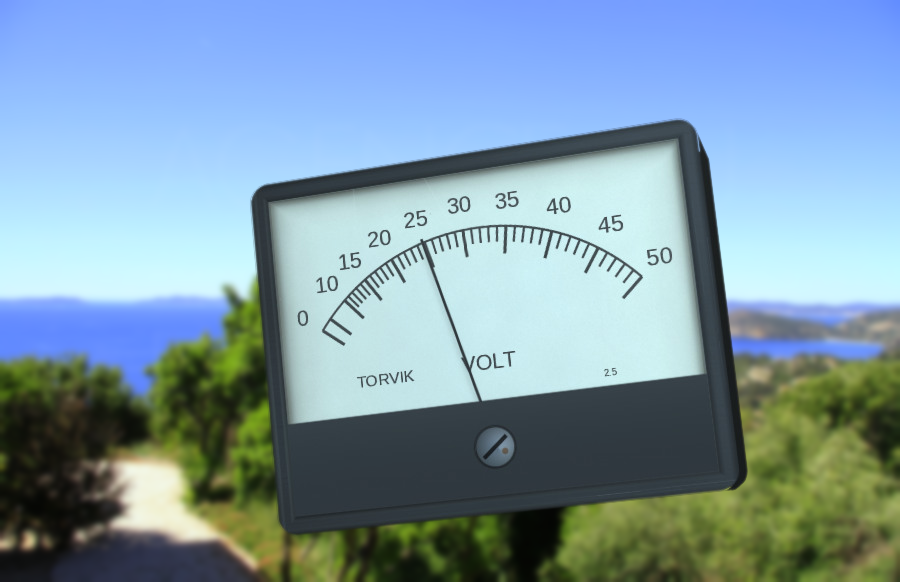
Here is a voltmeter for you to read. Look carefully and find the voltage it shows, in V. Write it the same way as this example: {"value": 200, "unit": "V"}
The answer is {"value": 25, "unit": "V"}
